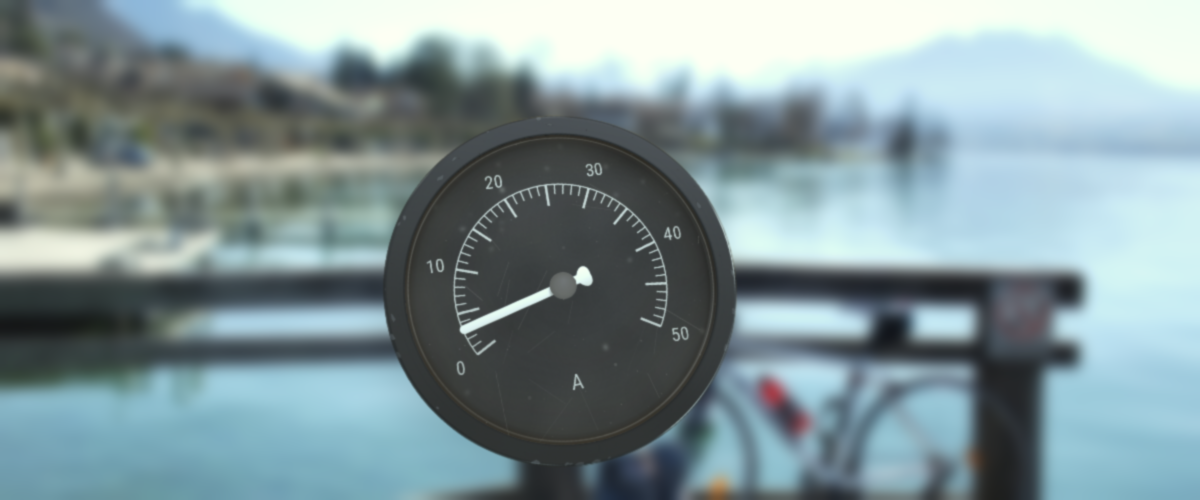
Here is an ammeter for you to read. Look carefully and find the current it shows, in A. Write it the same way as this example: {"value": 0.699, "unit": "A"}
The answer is {"value": 3, "unit": "A"}
